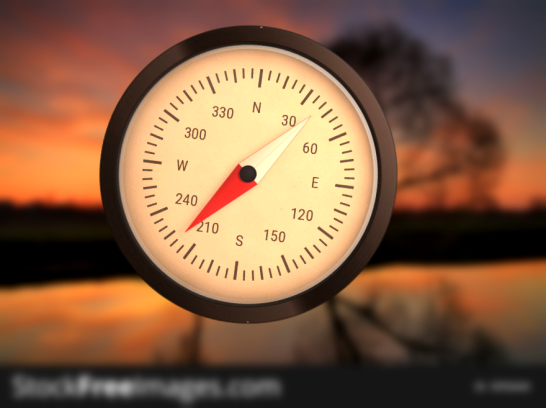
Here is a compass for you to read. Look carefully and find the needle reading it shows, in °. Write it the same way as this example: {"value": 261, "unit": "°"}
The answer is {"value": 220, "unit": "°"}
